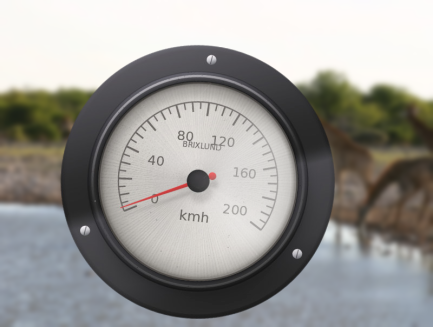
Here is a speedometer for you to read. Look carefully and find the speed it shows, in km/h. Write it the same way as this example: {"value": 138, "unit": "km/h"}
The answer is {"value": 2.5, "unit": "km/h"}
